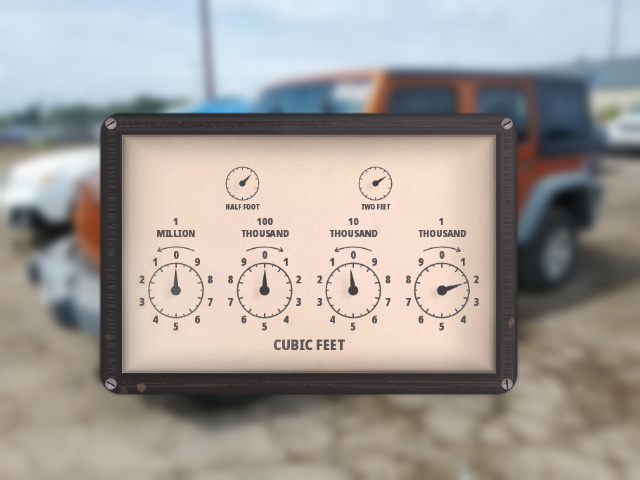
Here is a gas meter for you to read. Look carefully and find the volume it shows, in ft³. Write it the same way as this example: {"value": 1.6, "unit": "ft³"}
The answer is {"value": 200, "unit": "ft³"}
